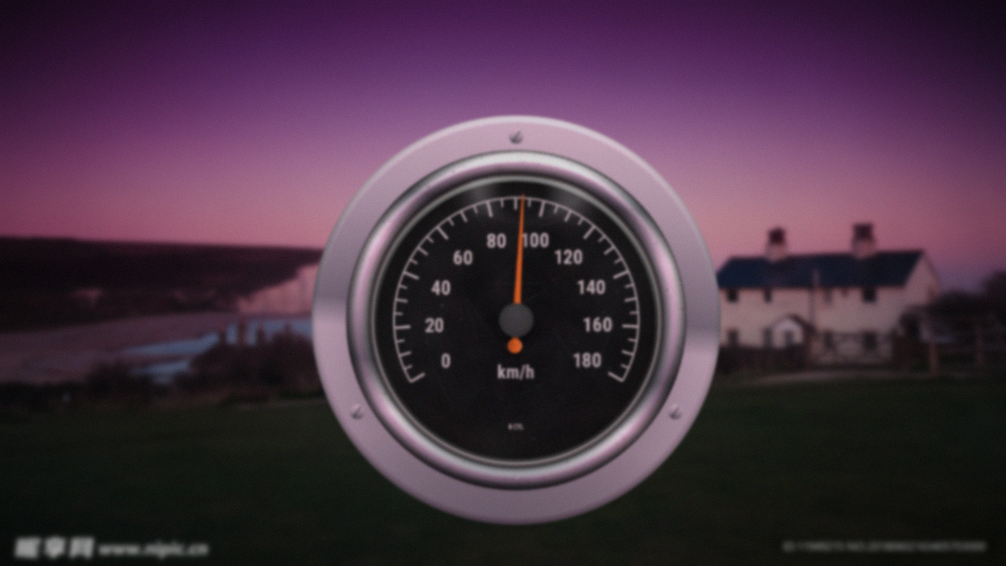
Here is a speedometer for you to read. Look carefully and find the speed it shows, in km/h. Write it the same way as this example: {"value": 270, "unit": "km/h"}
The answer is {"value": 92.5, "unit": "km/h"}
